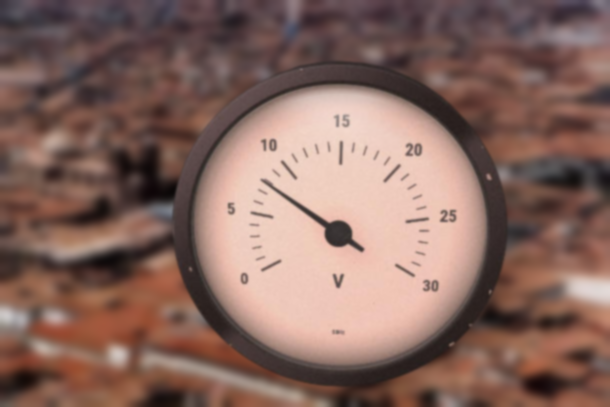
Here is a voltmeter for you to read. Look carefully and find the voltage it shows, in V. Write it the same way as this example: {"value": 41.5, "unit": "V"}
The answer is {"value": 8, "unit": "V"}
